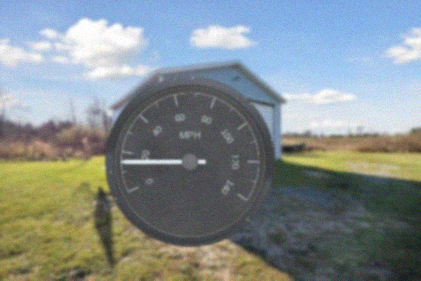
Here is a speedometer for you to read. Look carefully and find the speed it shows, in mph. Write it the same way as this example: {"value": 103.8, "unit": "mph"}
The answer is {"value": 15, "unit": "mph"}
